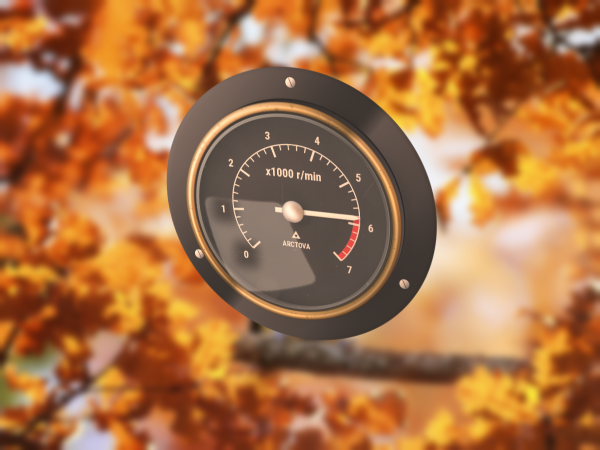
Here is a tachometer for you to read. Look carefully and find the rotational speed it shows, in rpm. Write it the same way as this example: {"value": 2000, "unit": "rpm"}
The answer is {"value": 5800, "unit": "rpm"}
